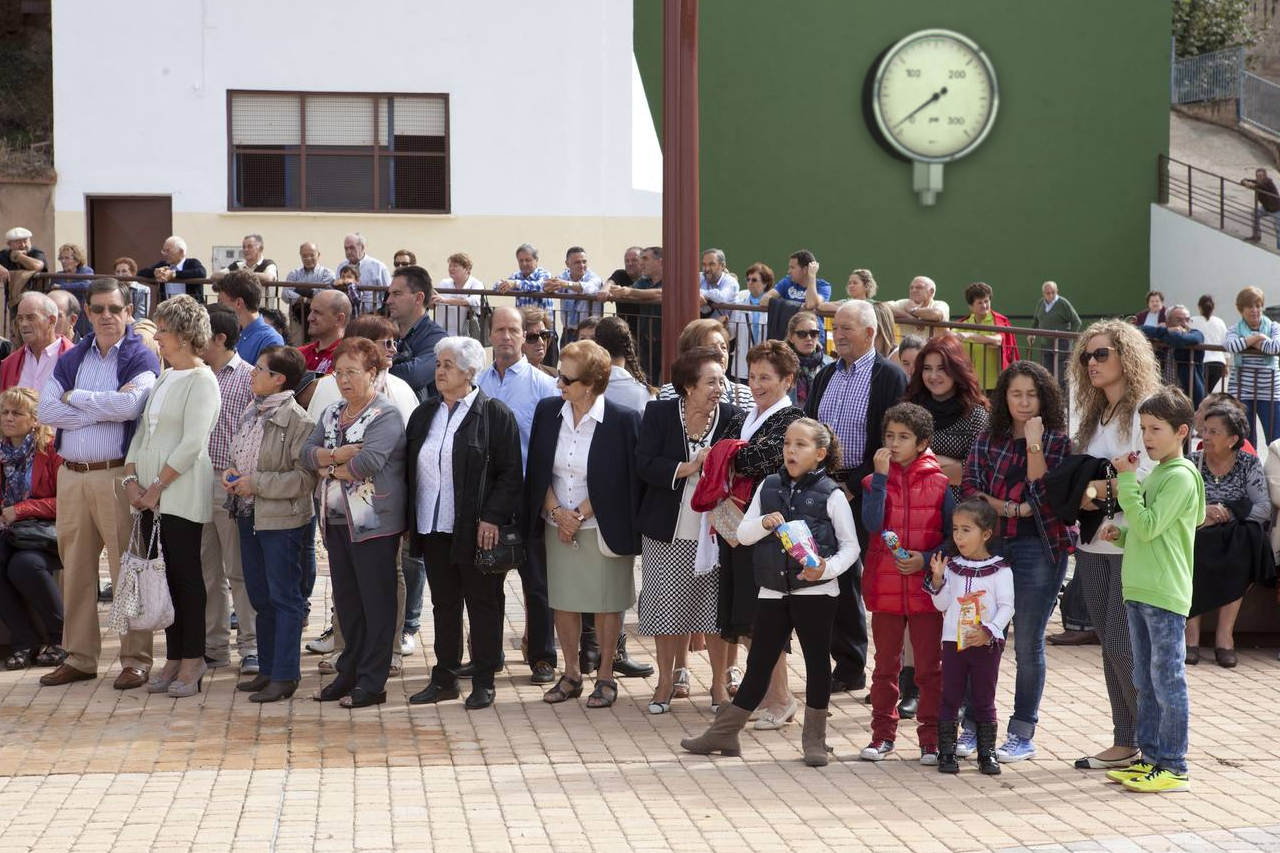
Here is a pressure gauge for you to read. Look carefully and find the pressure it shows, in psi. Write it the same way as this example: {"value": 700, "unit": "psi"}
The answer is {"value": 10, "unit": "psi"}
